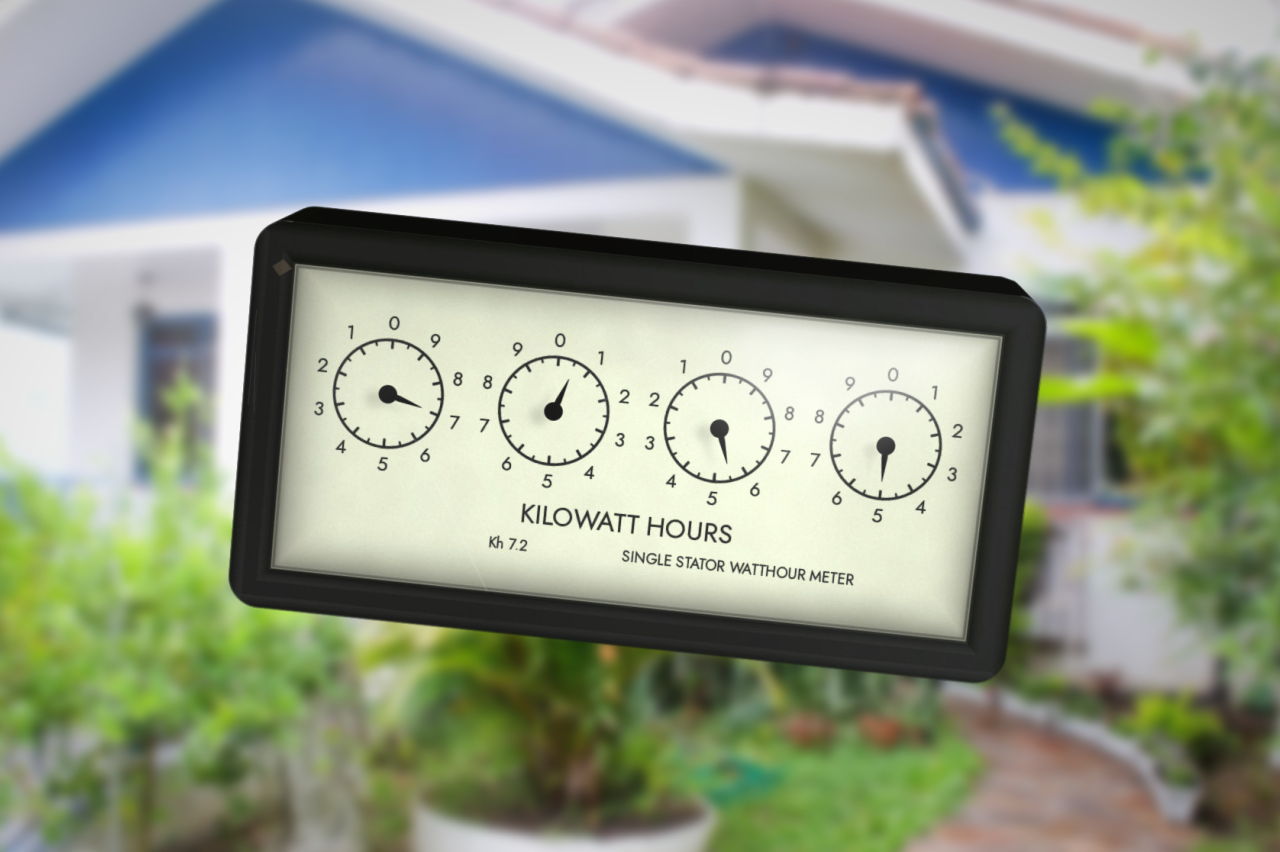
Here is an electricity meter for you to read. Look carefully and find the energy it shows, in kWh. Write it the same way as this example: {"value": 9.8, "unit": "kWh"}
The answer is {"value": 7055, "unit": "kWh"}
